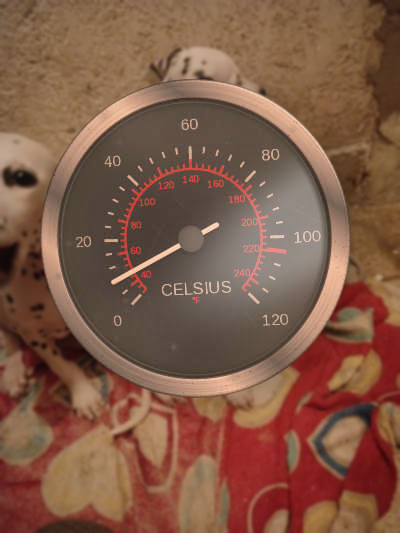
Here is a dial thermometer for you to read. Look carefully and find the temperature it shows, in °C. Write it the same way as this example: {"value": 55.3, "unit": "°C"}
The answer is {"value": 8, "unit": "°C"}
